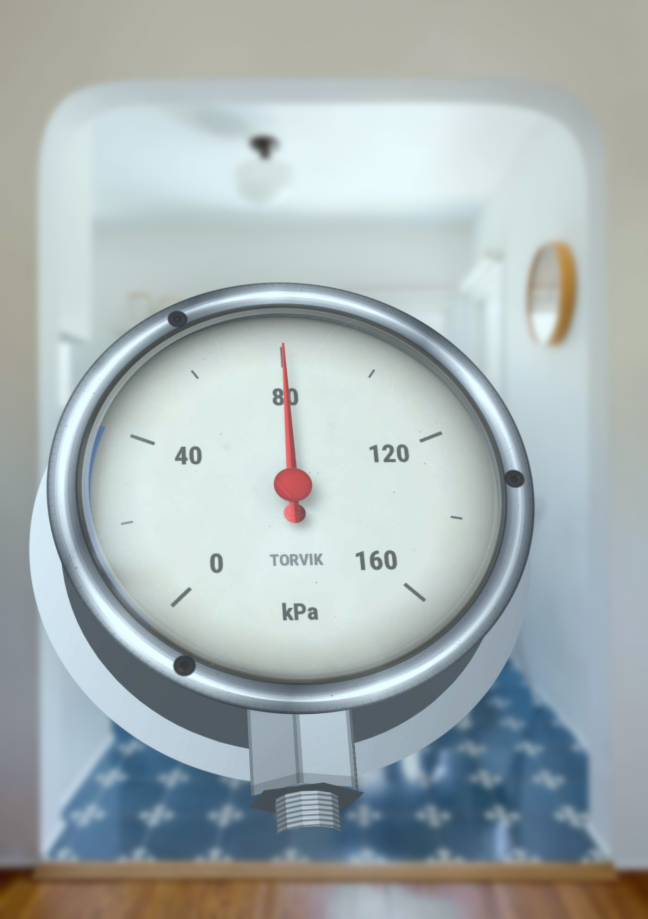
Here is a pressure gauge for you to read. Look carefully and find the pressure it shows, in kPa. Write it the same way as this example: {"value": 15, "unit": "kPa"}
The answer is {"value": 80, "unit": "kPa"}
